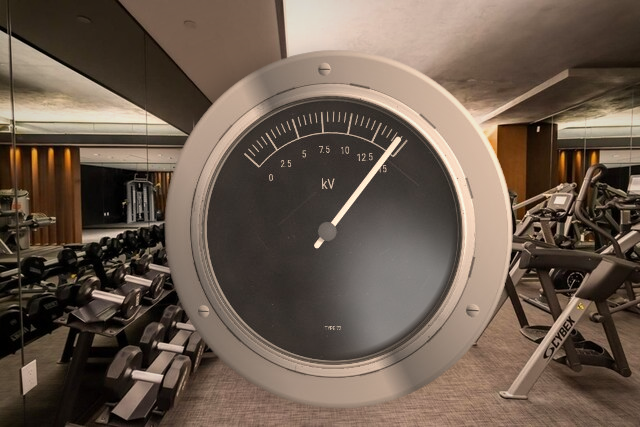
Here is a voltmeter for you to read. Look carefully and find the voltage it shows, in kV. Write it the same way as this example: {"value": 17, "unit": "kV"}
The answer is {"value": 14.5, "unit": "kV"}
